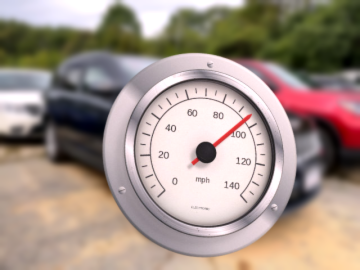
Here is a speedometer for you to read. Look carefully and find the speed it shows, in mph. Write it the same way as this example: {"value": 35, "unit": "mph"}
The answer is {"value": 95, "unit": "mph"}
